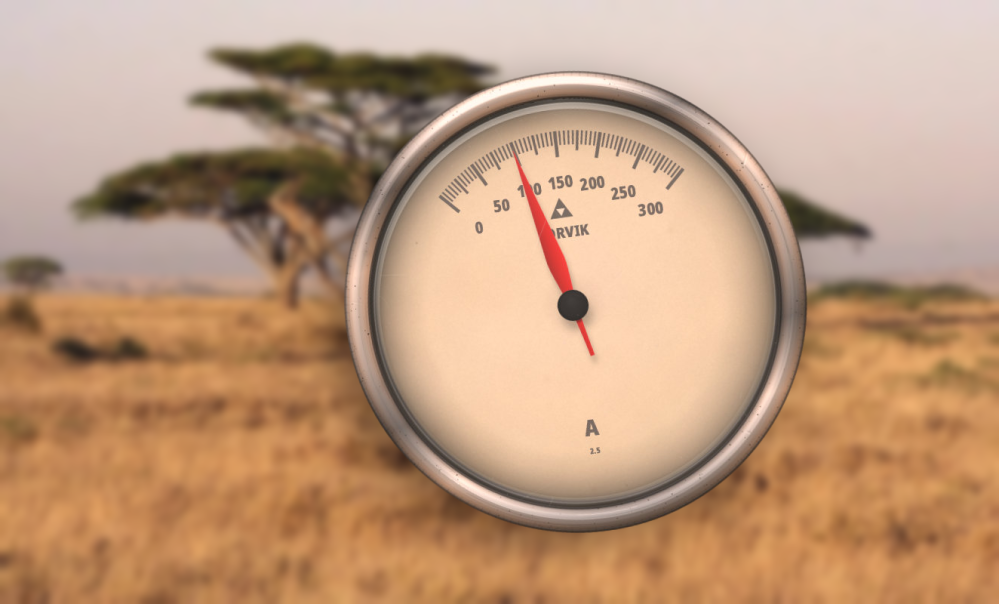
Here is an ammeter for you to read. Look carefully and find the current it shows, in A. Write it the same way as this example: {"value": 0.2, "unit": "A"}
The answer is {"value": 100, "unit": "A"}
